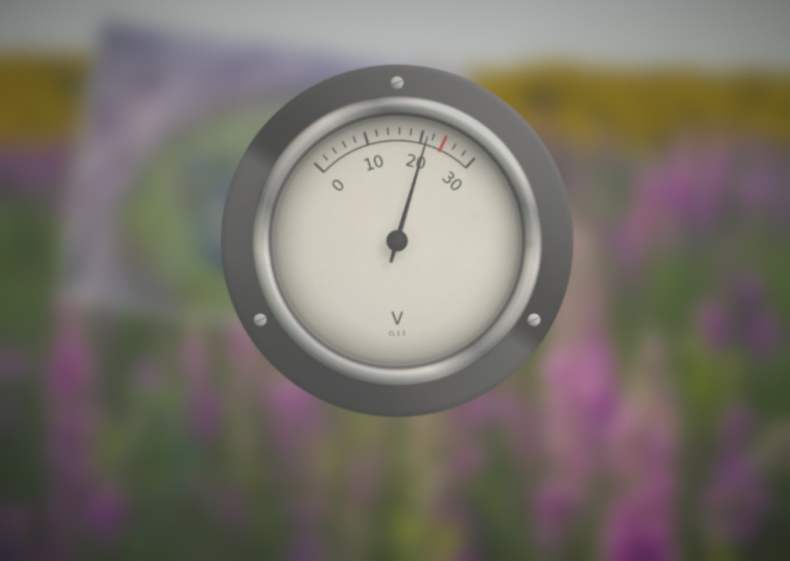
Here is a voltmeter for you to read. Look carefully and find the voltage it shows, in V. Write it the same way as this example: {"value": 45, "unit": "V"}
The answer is {"value": 21, "unit": "V"}
